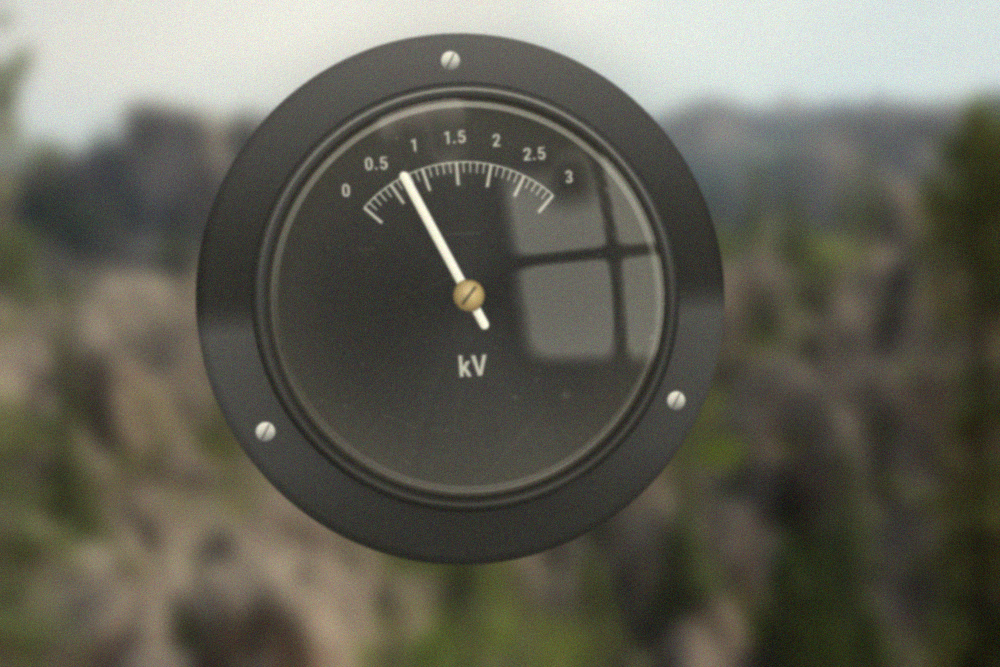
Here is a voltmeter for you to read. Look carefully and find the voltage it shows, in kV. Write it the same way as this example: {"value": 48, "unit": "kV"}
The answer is {"value": 0.7, "unit": "kV"}
